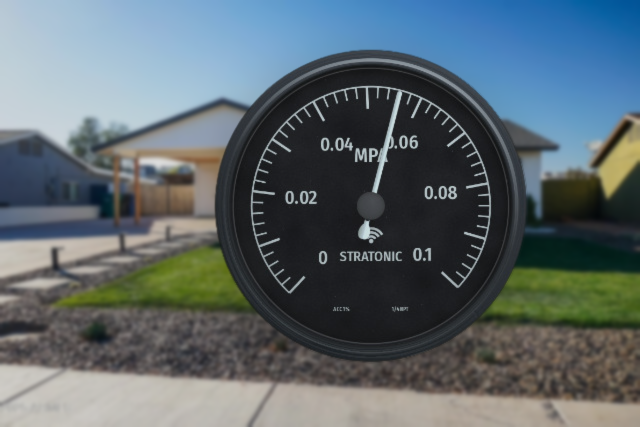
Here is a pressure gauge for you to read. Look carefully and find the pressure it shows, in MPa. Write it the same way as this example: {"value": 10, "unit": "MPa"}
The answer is {"value": 0.056, "unit": "MPa"}
